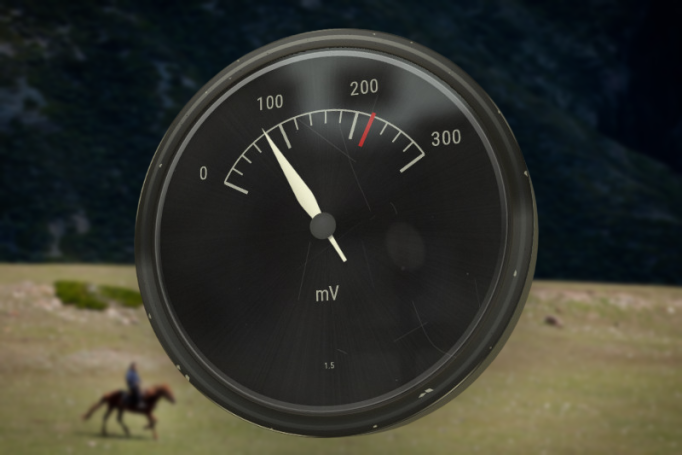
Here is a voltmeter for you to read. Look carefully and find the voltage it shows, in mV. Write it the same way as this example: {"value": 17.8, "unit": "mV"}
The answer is {"value": 80, "unit": "mV"}
